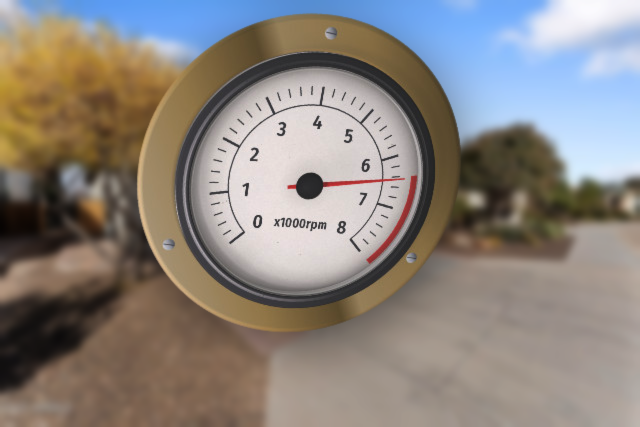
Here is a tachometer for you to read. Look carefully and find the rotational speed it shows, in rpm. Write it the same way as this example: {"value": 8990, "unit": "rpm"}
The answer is {"value": 6400, "unit": "rpm"}
